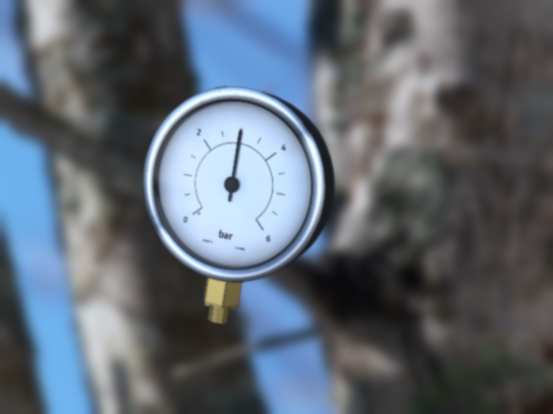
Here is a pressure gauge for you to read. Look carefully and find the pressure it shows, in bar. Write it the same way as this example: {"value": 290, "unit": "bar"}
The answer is {"value": 3, "unit": "bar"}
